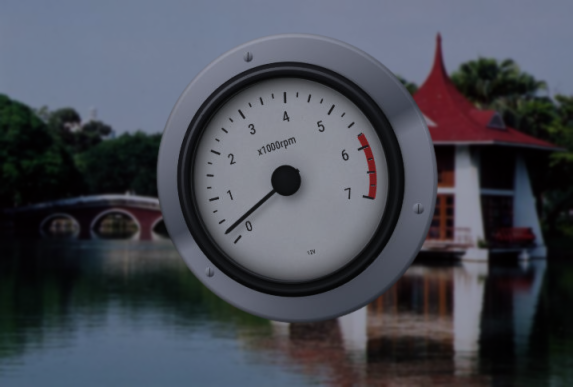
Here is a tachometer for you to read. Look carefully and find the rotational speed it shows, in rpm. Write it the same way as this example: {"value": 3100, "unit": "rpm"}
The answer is {"value": 250, "unit": "rpm"}
